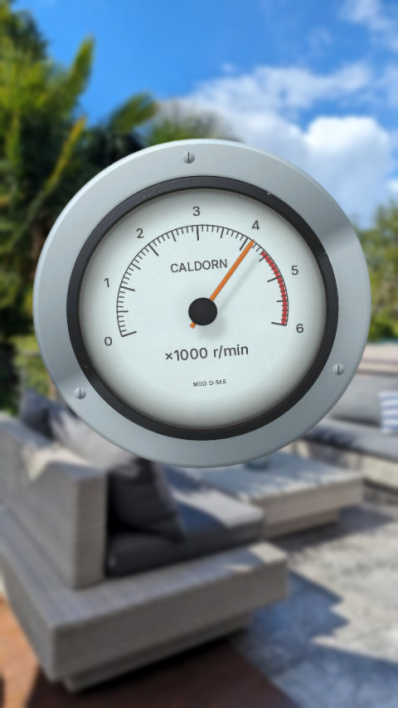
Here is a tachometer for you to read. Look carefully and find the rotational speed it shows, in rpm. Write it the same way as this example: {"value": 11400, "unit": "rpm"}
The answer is {"value": 4100, "unit": "rpm"}
